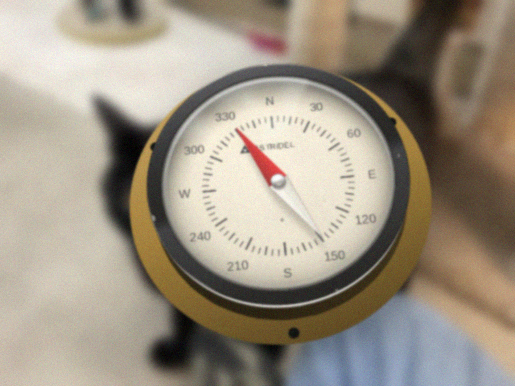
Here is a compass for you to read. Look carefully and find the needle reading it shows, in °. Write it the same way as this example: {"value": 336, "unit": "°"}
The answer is {"value": 330, "unit": "°"}
